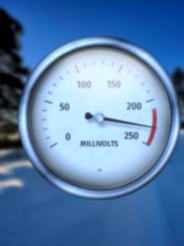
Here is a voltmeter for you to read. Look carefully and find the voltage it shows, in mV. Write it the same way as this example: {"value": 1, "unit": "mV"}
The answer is {"value": 230, "unit": "mV"}
